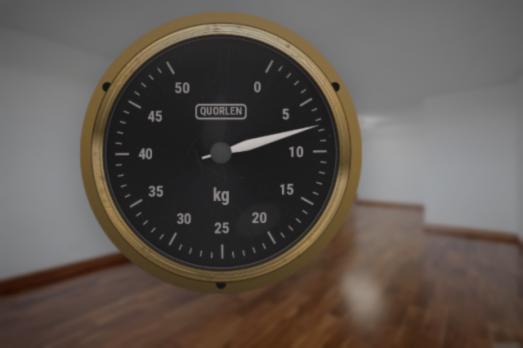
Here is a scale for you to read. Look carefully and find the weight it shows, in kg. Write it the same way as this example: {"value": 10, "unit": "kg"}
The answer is {"value": 7.5, "unit": "kg"}
